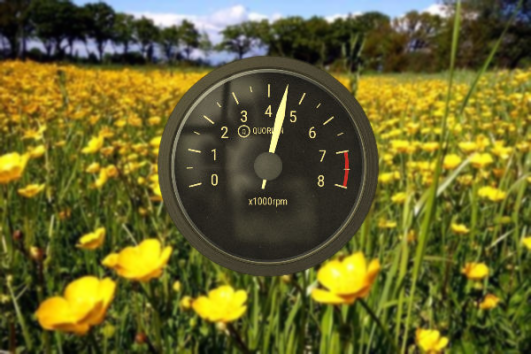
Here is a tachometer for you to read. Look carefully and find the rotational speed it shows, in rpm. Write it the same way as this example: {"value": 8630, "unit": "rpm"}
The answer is {"value": 4500, "unit": "rpm"}
